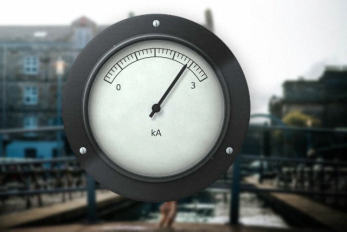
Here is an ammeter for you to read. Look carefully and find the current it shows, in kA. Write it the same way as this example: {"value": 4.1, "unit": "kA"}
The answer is {"value": 2.4, "unit": "kA"}
